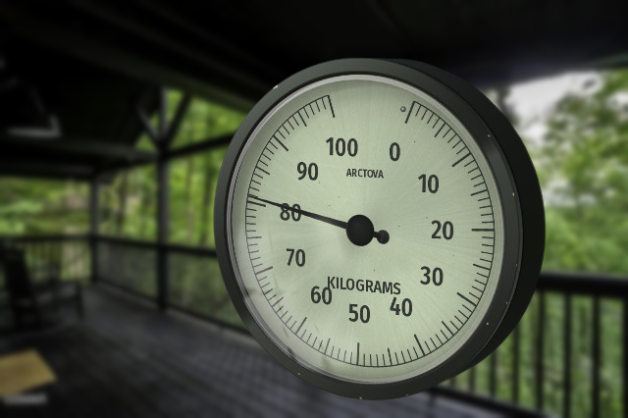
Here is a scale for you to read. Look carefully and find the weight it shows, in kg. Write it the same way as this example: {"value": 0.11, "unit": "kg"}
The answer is {"value": 81, "unit": "kg"}
